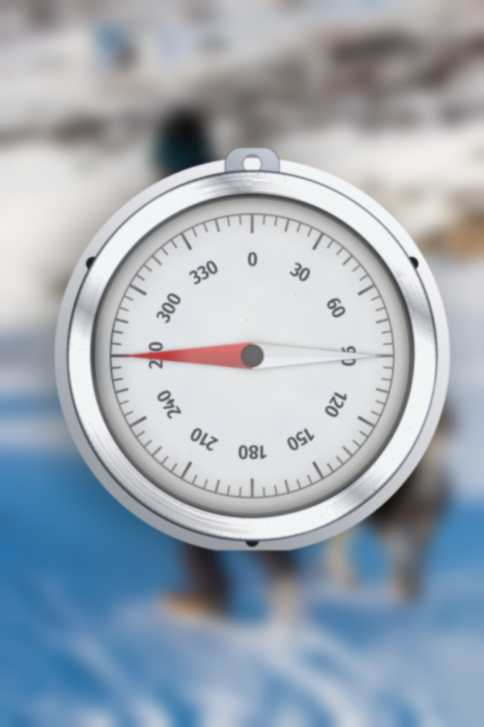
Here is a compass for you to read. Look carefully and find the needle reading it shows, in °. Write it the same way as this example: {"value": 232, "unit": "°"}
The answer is {"value": 270, "unit": "°"}
